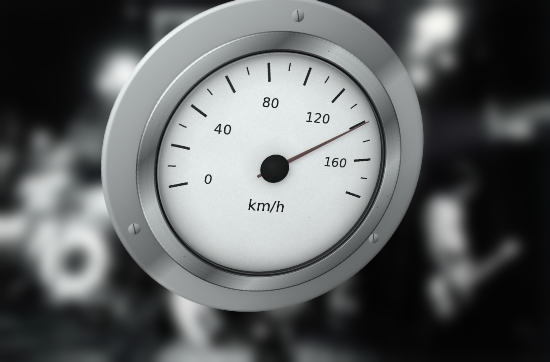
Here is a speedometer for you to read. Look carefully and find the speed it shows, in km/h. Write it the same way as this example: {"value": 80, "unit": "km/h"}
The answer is {"value": 140, "unit": "km/h"}
